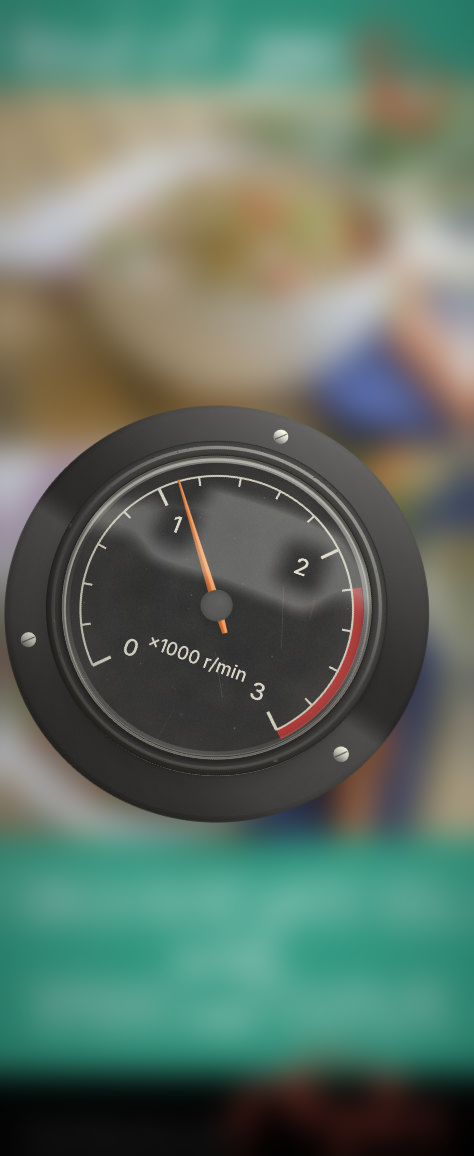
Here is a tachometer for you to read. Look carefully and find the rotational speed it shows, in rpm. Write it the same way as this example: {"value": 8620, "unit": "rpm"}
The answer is {"value": 1100, "unit": "rpm"}
